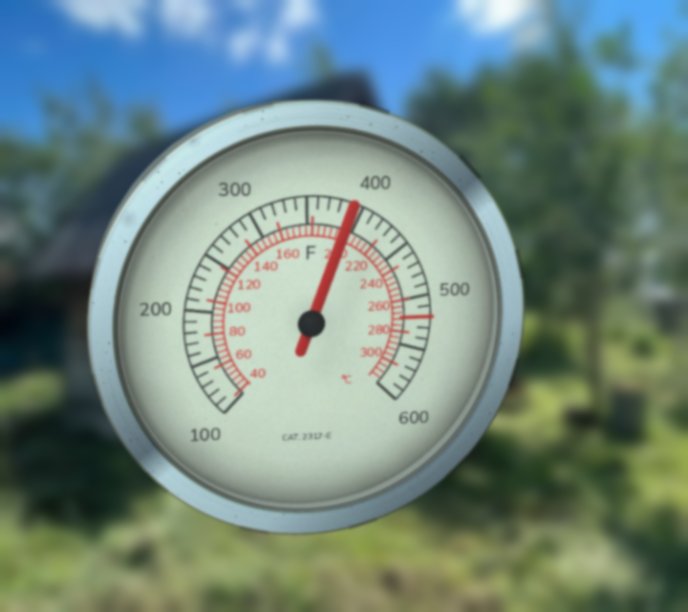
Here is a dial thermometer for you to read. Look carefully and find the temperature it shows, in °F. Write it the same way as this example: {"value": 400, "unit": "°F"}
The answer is {"value": 390, "unit": "°F"}
